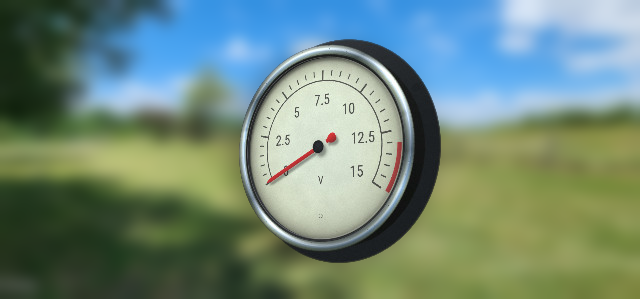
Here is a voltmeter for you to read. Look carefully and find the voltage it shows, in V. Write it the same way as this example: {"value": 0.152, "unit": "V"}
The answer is {"value": 0, "unit": "V"}
